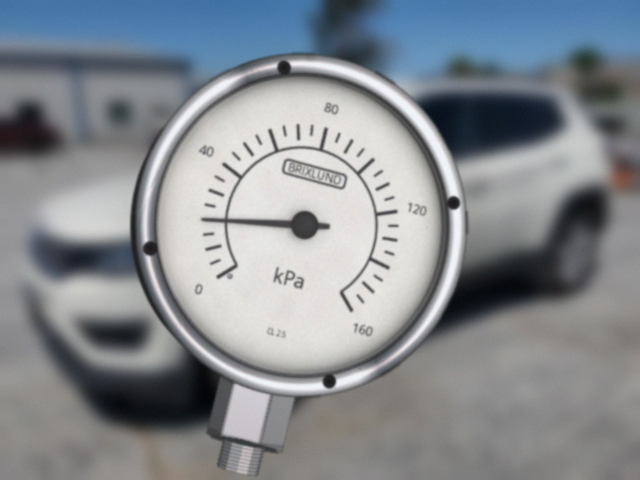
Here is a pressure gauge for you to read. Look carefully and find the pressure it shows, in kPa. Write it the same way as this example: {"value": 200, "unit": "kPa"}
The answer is {"value": 20, "unit": "kPa"}
